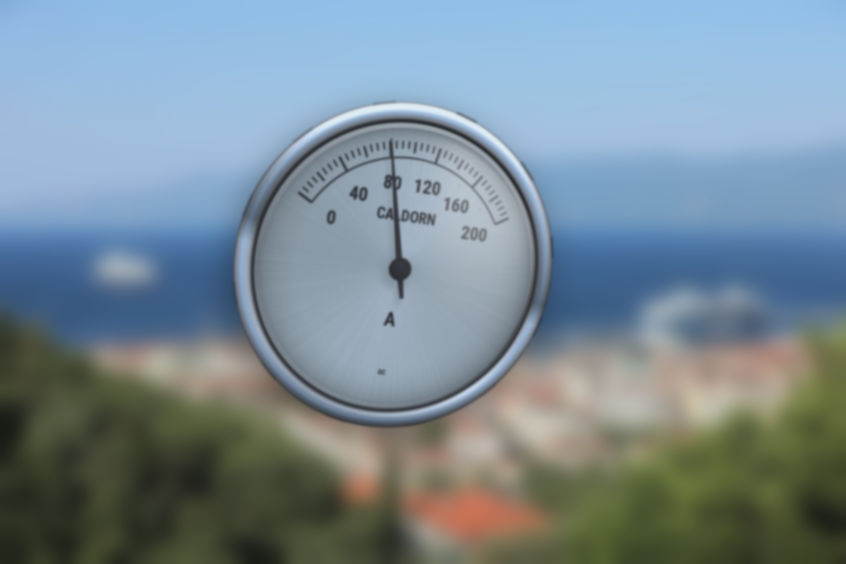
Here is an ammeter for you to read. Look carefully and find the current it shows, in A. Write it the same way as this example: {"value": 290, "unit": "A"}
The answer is {"value": 80, "unit": "A"}
